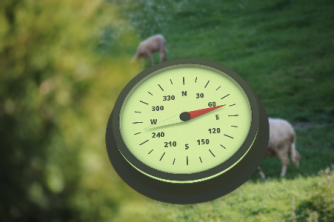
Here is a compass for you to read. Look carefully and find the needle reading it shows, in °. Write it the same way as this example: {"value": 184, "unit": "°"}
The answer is {"value": 75, "unit": "°"}
